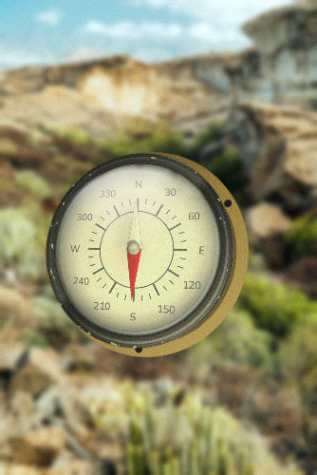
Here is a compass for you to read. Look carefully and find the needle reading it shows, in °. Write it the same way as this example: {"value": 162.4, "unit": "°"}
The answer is {"value": 180, "unit": "°"}
